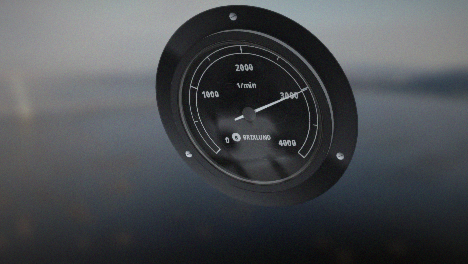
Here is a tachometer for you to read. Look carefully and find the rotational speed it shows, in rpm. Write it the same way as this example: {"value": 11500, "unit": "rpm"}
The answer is {"value": 3000, "unit": "rpm"}
